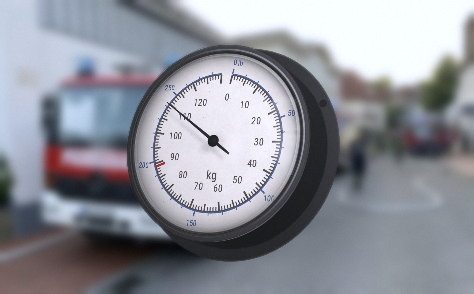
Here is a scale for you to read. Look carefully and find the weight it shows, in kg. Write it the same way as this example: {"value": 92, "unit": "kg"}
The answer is {"value": 110, "unit": "kg"}
